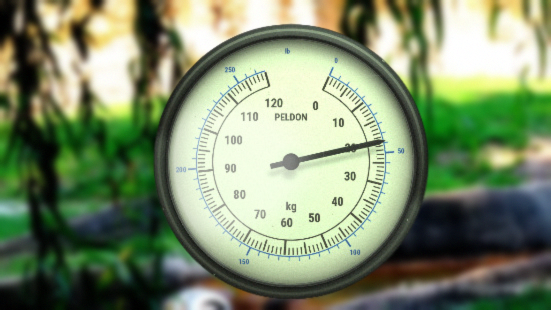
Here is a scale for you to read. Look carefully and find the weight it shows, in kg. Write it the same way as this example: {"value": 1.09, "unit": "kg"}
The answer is {"value": 20, "unit": "kg"}
